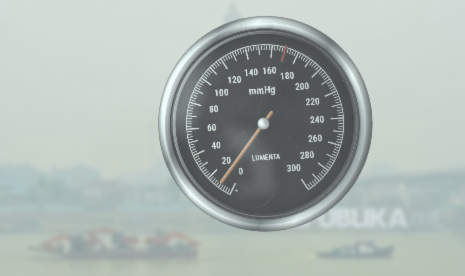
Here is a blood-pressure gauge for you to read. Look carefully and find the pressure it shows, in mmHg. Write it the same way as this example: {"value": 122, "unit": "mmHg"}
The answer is {"value": 10, "unit": "mmHg"}
